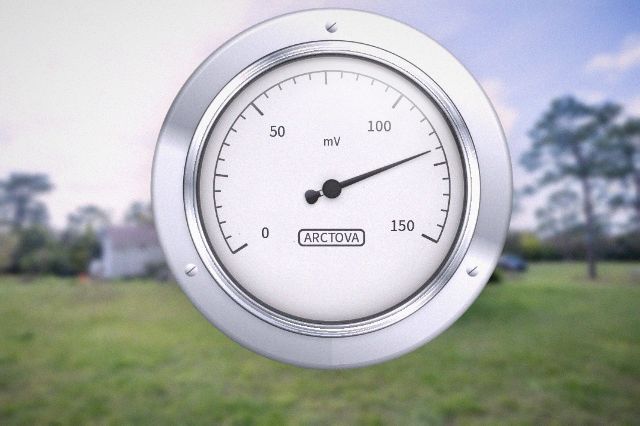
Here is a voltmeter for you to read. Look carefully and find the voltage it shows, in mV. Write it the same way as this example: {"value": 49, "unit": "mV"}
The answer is {"value": 120, "unit": "mV"}
